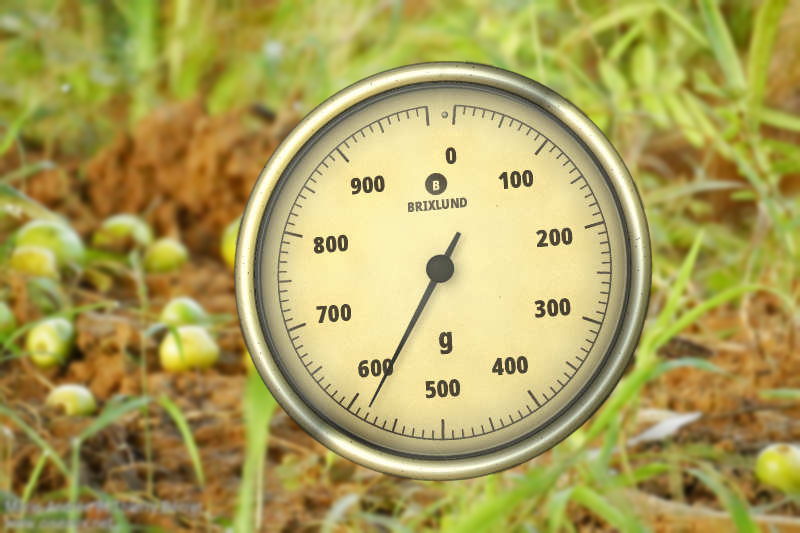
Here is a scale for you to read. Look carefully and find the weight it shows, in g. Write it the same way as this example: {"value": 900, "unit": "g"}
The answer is {"value": 580, "unit": "g"}
